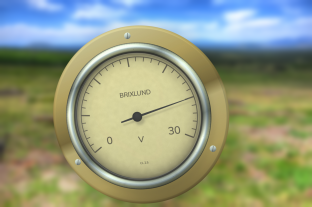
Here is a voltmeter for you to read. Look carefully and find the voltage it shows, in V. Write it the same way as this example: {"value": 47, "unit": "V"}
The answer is {"value": 25, "unit": "V"}
